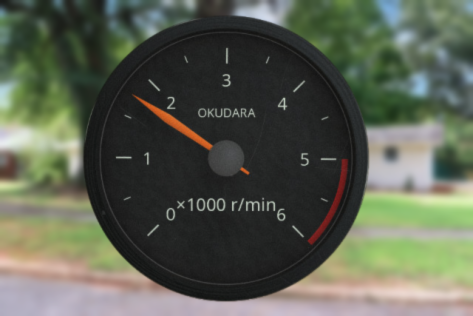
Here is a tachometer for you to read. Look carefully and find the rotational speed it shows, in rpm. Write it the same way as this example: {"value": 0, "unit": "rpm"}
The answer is {"value": 1750, "unit": "rpm"}
